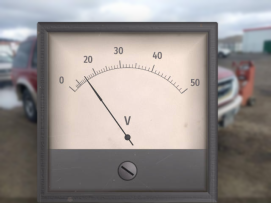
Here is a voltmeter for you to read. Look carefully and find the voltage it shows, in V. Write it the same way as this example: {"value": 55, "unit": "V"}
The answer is {"value": 15, "unit": "V"}
